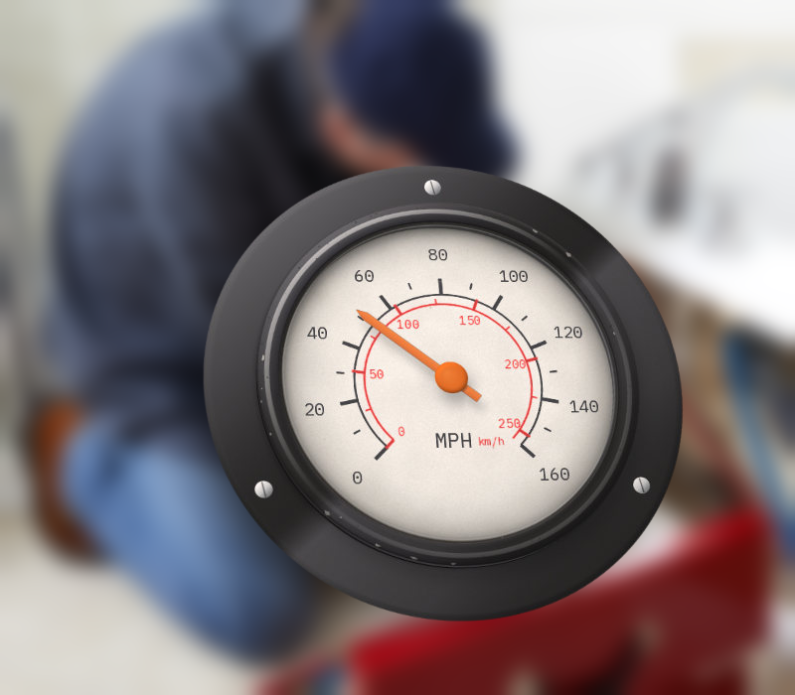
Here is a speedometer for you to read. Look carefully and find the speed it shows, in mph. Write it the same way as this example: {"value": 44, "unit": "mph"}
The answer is {"value": 50, "unit": "mph"}
